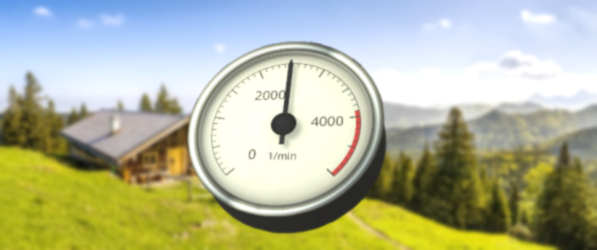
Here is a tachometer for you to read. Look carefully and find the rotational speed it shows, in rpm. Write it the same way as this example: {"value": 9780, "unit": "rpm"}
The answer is {"value": 2500, "unit": "rpm"}
